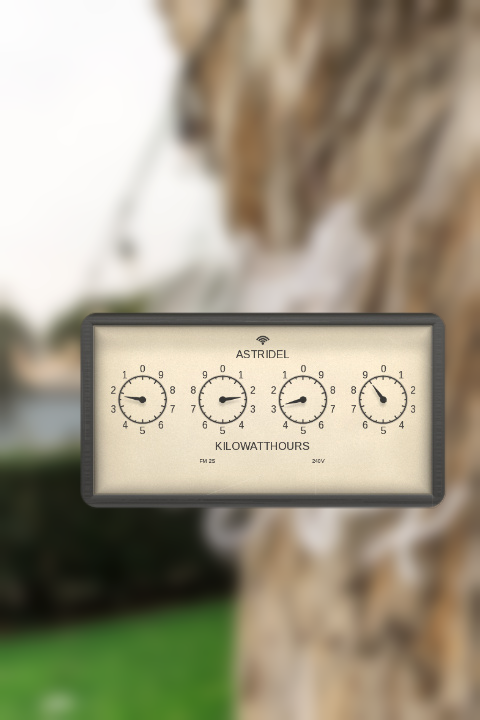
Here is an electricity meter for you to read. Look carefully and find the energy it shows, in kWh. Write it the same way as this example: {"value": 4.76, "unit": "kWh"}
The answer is {"value": 2229, "unit": "kWh"}
